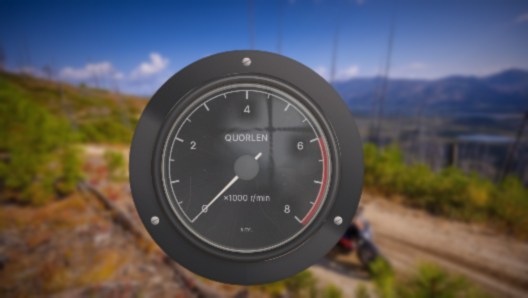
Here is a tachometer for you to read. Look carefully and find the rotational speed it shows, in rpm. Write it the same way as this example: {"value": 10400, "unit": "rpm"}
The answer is {"value": 0, "unit": "rpm"}
